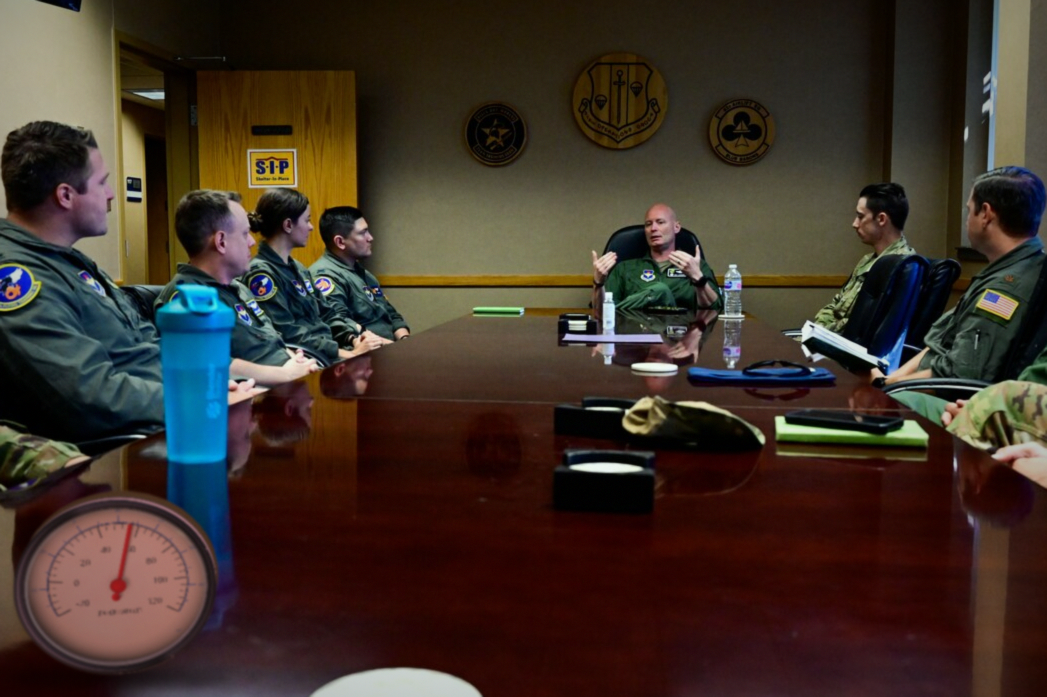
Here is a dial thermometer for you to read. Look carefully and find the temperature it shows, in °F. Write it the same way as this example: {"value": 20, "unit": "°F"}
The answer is {"value": 56, "unit": "°F"}
